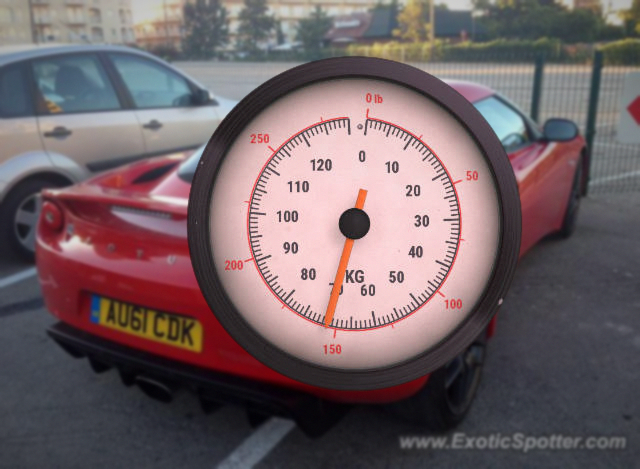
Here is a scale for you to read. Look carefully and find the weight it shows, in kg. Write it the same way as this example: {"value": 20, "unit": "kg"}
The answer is {"value": 70, "unit": "kg"}
